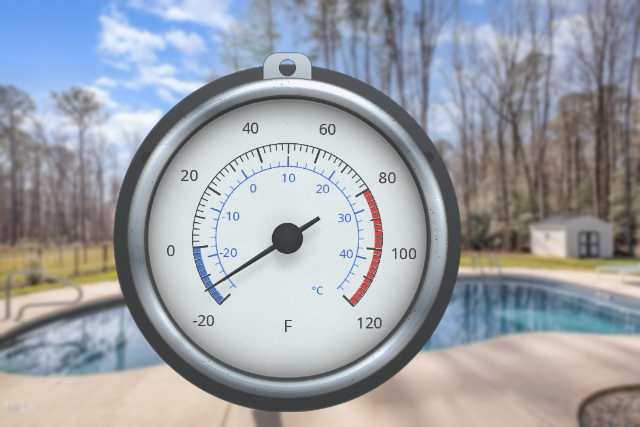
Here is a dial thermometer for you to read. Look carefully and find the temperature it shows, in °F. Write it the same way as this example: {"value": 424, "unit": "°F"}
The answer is {"value": -14, "unit": "°F"}
